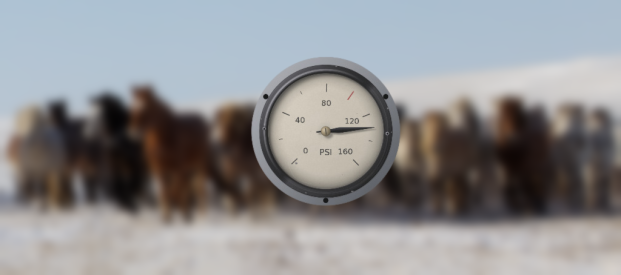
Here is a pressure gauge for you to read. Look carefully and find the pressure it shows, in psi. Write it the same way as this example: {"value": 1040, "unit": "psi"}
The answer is {"value": 130, "unit": "psi"}
